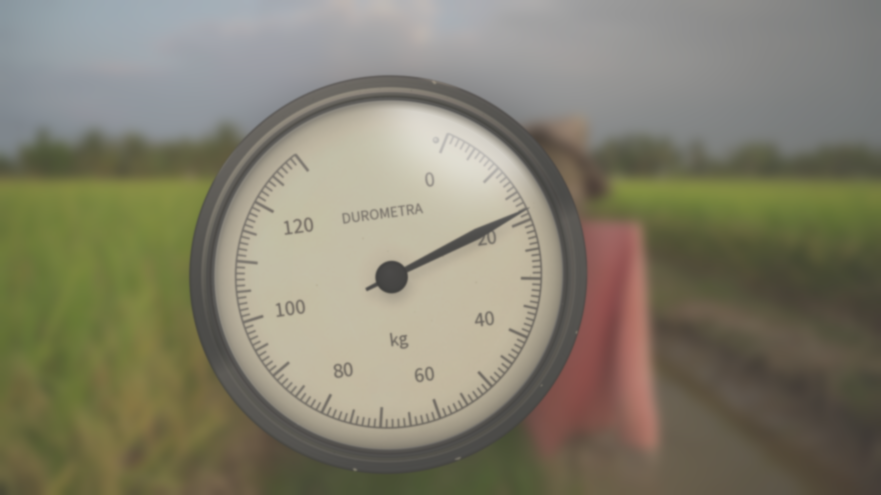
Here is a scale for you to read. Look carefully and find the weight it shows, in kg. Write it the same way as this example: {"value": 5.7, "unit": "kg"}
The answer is {"value": 18, "unit": "kg"}
